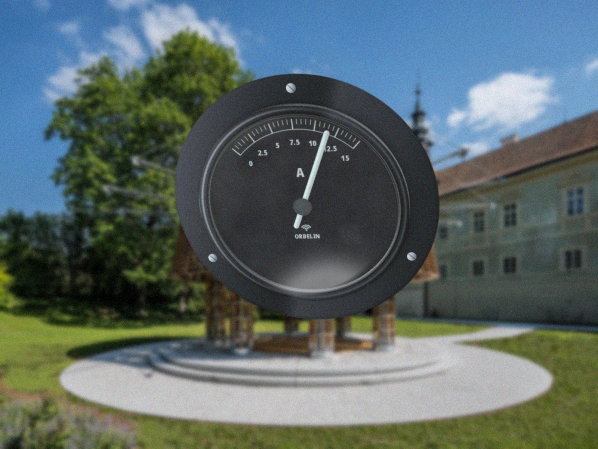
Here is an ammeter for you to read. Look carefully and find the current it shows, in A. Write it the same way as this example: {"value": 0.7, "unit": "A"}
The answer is {"value": 11.5, "unit": "A"}
